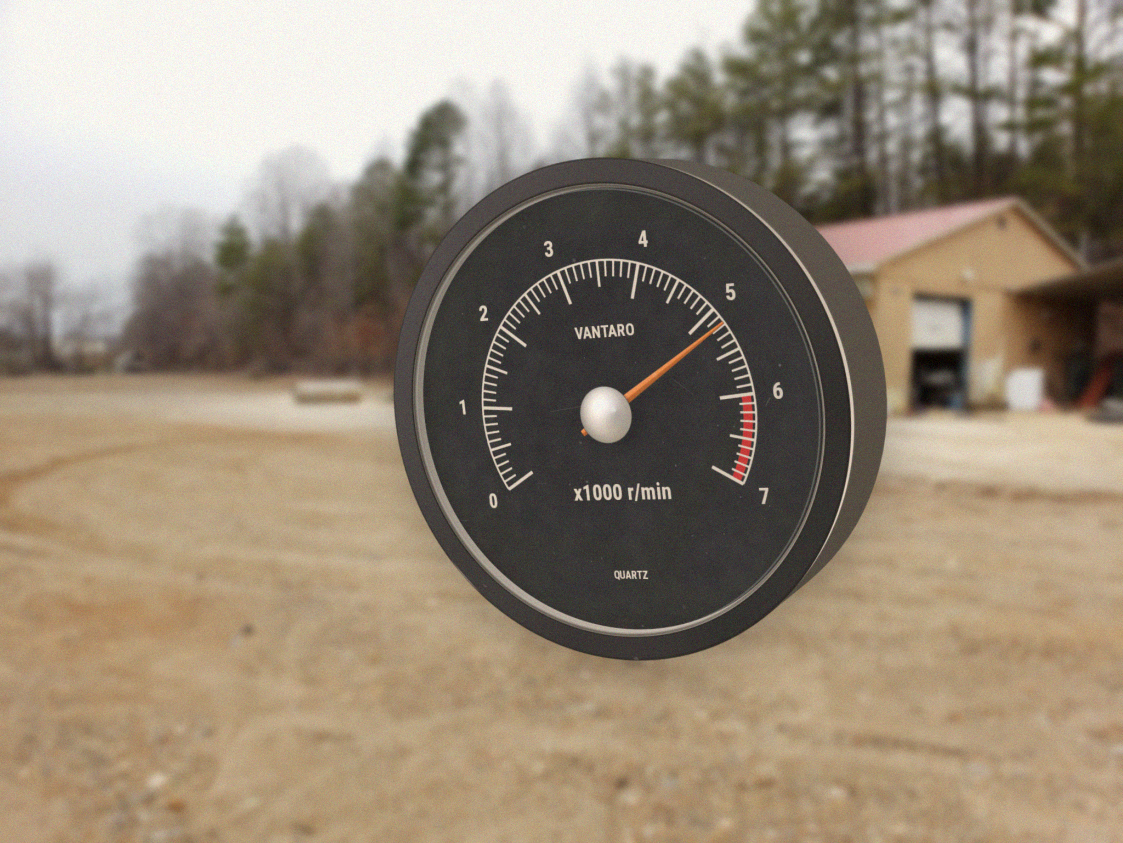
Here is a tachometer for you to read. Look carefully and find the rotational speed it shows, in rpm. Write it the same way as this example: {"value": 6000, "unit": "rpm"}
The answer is {"value": 5200, "unit": "rpm"}
